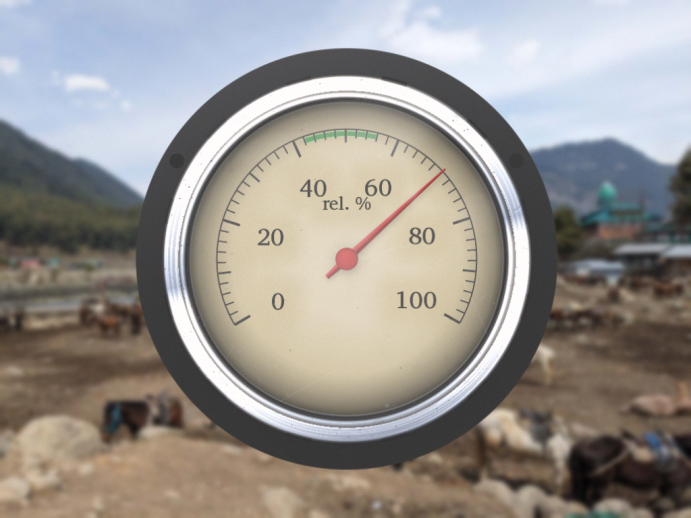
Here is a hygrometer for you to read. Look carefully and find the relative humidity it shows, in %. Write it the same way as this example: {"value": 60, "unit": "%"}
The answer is {"value": 70, "unit": "%"}
